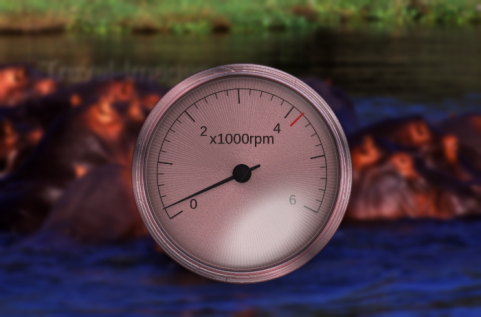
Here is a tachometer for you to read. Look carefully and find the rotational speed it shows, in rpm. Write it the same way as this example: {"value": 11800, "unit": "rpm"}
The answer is {"value": 200, "unit": "rpm"}
